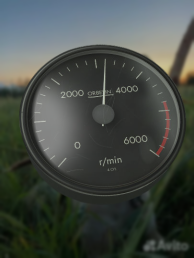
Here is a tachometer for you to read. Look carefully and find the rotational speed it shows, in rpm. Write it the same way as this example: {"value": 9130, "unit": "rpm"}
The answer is {"value": 3200, "unit": "rpm"}
